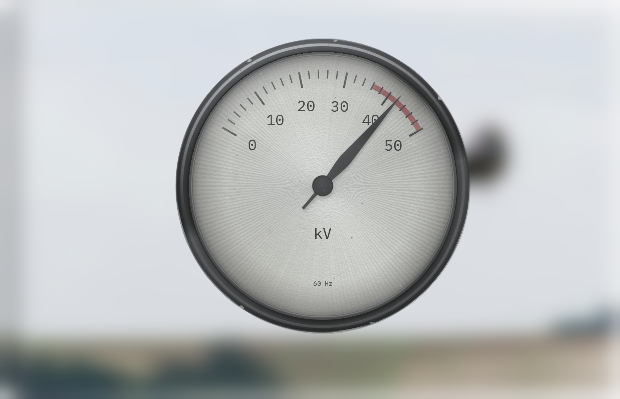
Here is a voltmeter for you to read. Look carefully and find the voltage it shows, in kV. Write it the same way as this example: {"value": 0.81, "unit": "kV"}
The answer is {"value": 42, "unit": "kV"}
